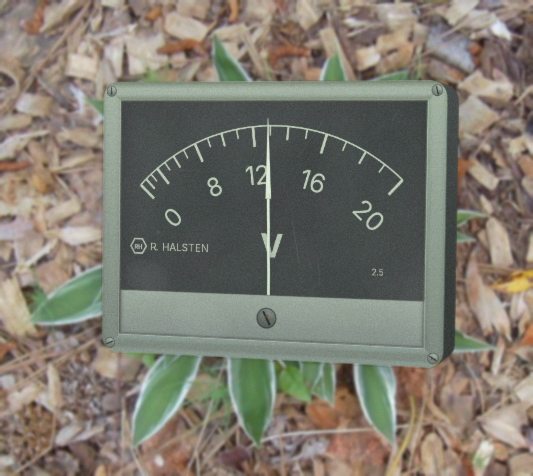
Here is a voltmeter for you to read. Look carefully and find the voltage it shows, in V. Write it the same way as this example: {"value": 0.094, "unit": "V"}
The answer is {"value": 13, "unit": "V"}
